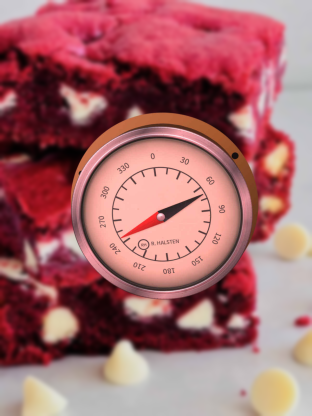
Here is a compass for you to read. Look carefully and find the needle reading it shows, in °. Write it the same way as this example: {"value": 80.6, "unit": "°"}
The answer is {"value": 247.5, "unit": "°"}
